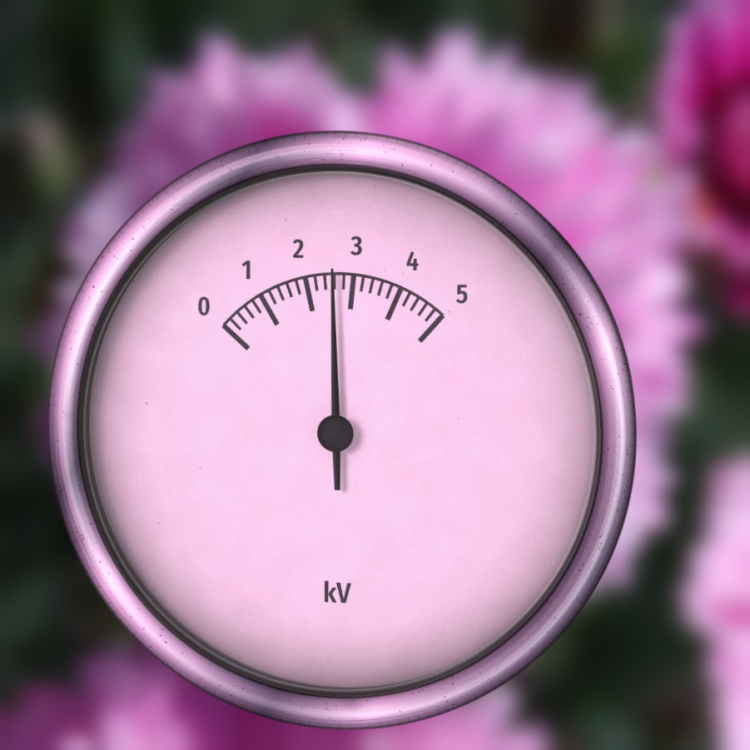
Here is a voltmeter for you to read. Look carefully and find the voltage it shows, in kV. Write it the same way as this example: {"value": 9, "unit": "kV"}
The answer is {"value": 2.6, "unit": "kV"}
